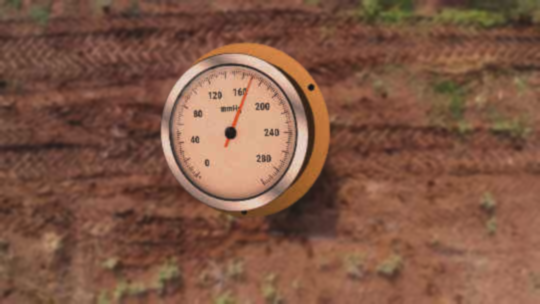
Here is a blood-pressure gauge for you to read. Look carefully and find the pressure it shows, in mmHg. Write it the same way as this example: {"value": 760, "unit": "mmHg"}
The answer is {"value": 170, "unit": "mmHg"}
